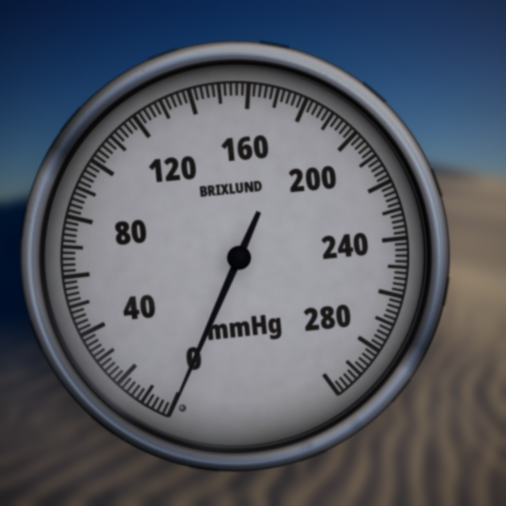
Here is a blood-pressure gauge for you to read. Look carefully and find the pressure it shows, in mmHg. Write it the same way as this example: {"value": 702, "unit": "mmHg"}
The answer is {"value": 0, "unit": "mmHg"}
